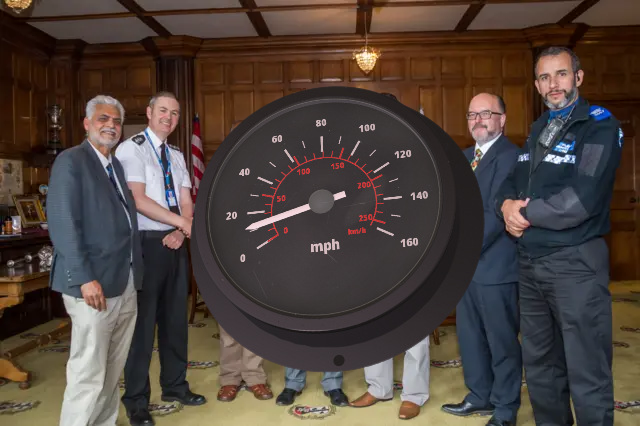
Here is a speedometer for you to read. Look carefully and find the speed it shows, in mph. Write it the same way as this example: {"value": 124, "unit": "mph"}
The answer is {"value": 10, "unit": "mph"}
